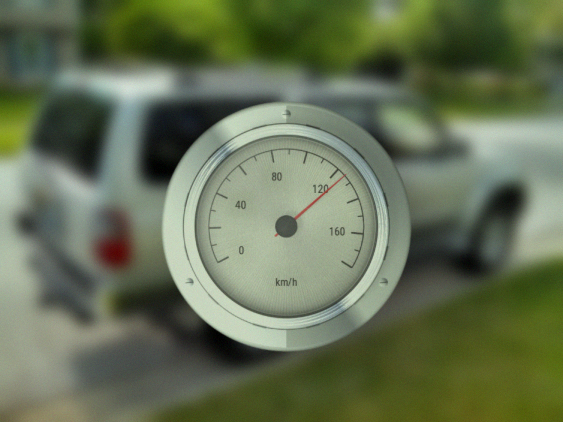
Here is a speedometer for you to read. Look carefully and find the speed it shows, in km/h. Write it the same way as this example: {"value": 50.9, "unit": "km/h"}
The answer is {"value": 125, "unit": "km/h"}
